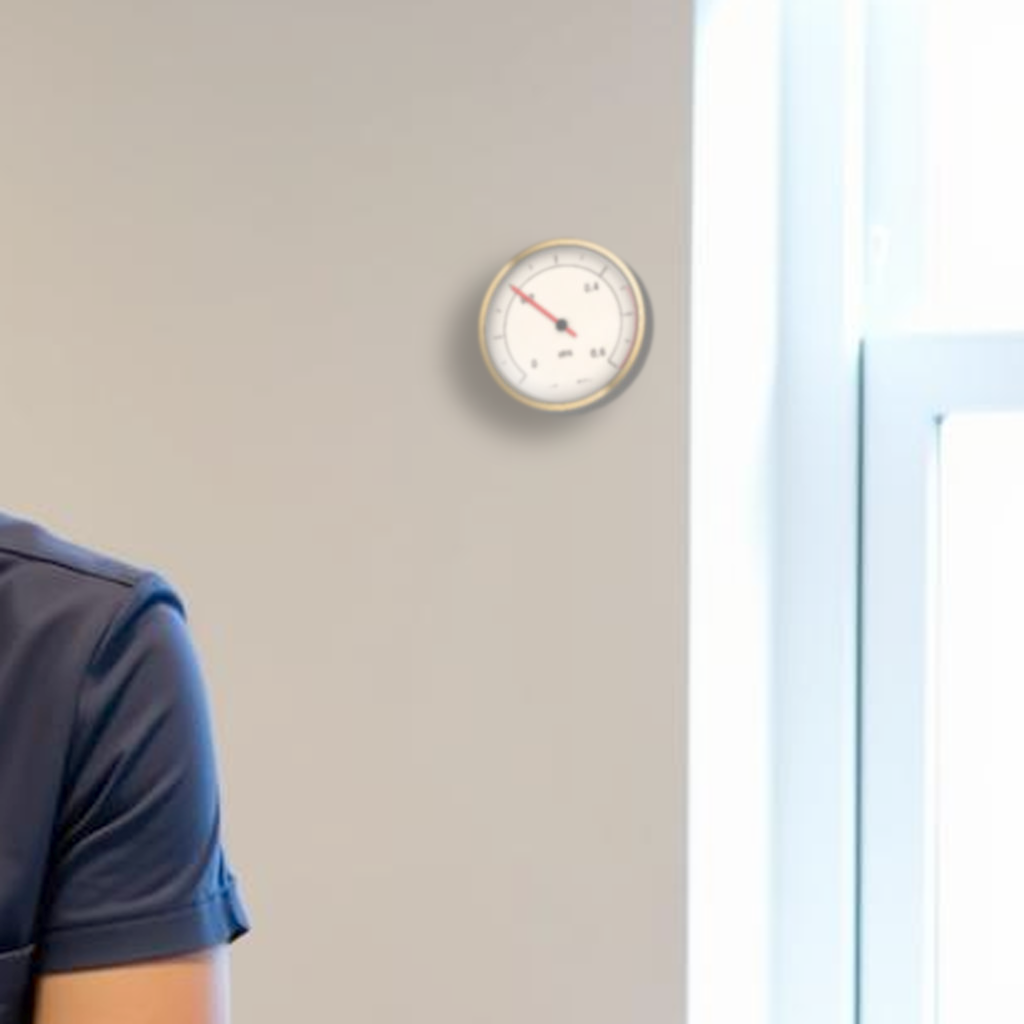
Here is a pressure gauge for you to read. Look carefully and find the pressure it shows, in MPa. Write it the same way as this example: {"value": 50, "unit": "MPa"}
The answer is {"value": 0.2, "unit": "MPa"}
